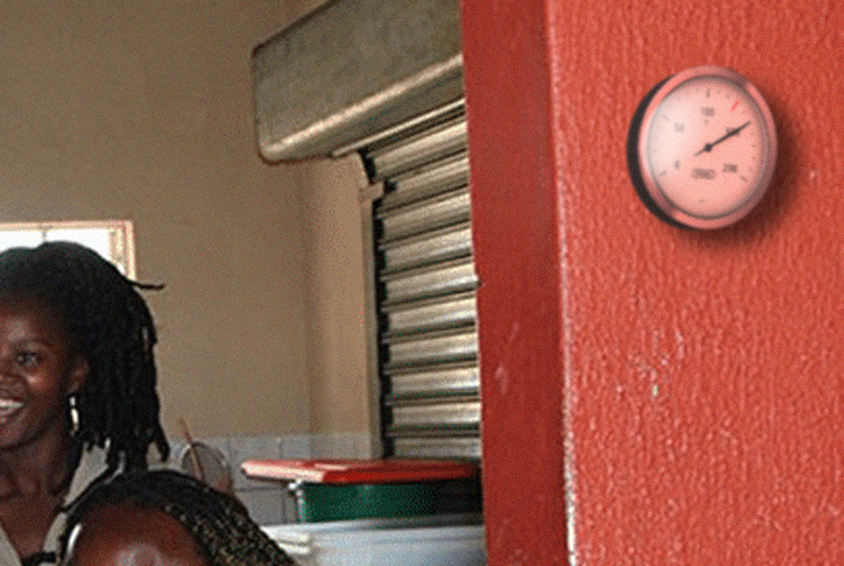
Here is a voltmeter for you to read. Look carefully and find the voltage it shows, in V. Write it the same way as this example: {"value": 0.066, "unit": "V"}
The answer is {"value": 150, "unit": "V"}
